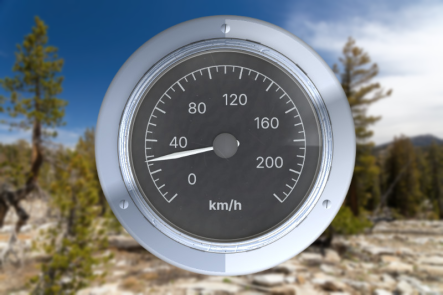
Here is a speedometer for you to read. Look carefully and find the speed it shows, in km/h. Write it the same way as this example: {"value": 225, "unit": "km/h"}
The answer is {"value": 27.5, "unit": "km/h"}
